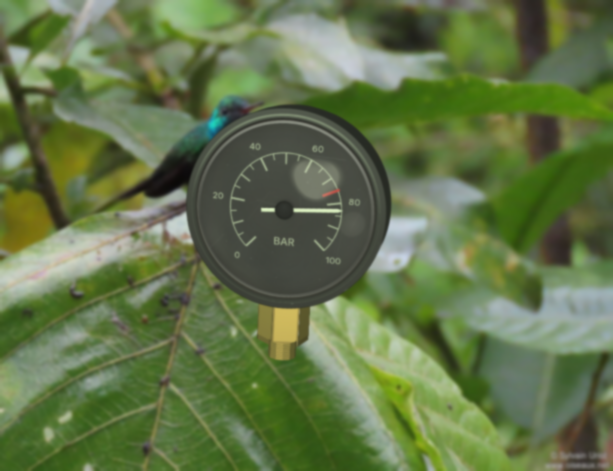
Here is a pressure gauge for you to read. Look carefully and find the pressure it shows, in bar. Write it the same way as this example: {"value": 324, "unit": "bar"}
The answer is {"value": 82.5, "unit": "bar"}
